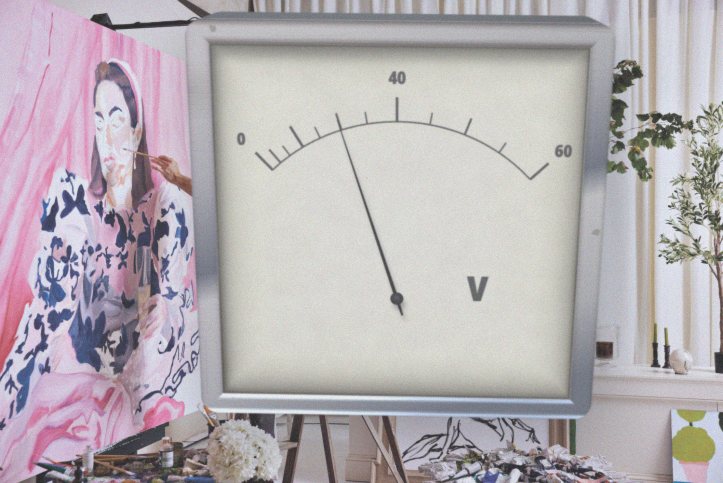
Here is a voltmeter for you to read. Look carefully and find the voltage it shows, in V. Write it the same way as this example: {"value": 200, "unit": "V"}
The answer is {"value": 30, "unit": "V"}
